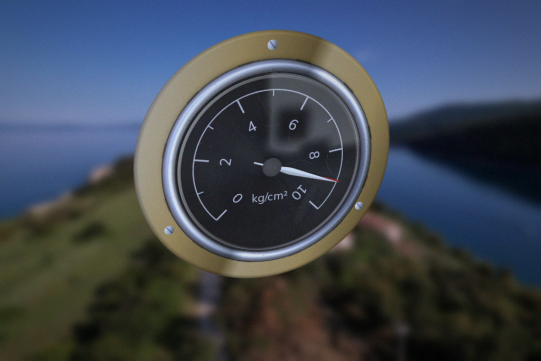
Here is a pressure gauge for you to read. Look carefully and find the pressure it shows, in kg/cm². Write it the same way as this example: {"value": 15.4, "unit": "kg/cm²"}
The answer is {"value": 9, "unit": "kg/cm²"}
